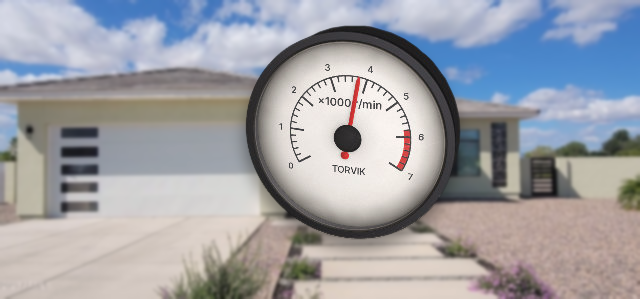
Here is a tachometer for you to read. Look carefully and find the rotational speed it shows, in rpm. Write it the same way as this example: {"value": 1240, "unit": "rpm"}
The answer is {"value": 3800, "unit": "rpm"}
